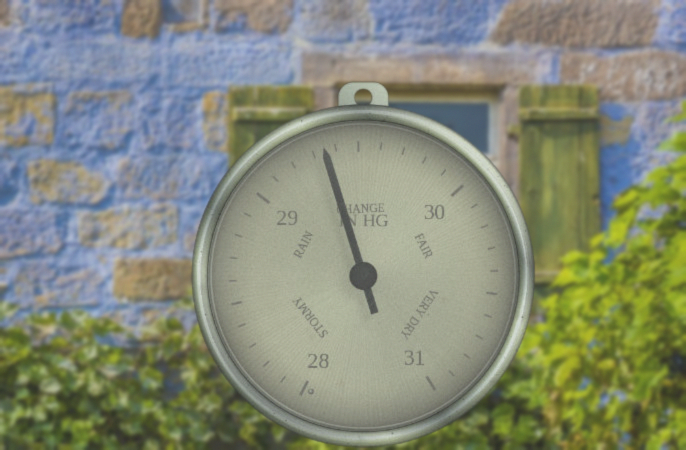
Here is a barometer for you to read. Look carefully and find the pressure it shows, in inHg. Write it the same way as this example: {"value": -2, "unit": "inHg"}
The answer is {"value": 29.35, "unit": "inHg"}
